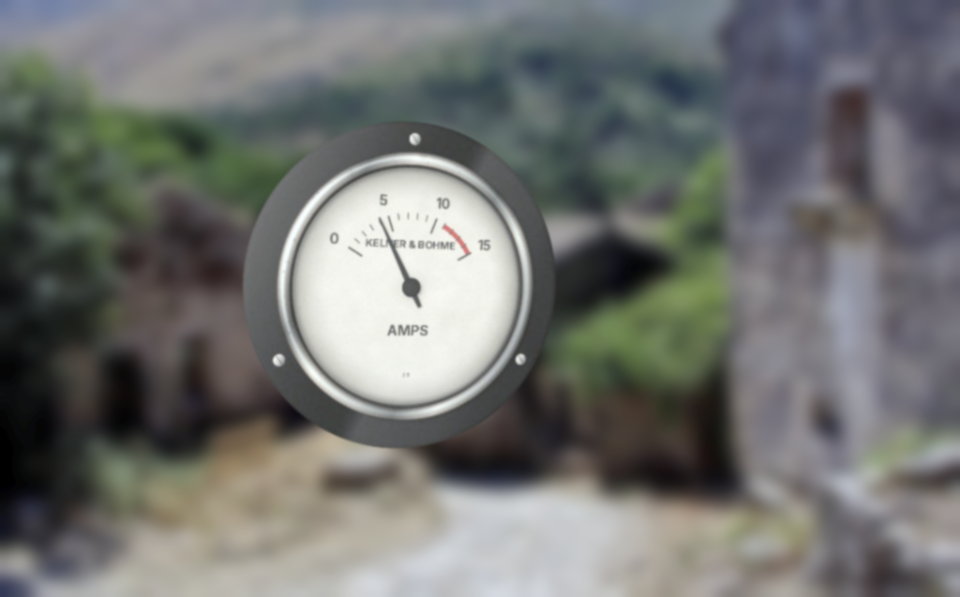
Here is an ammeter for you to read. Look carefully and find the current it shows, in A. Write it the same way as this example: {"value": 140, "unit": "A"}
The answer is {"value": 4, "unit": "A"}
